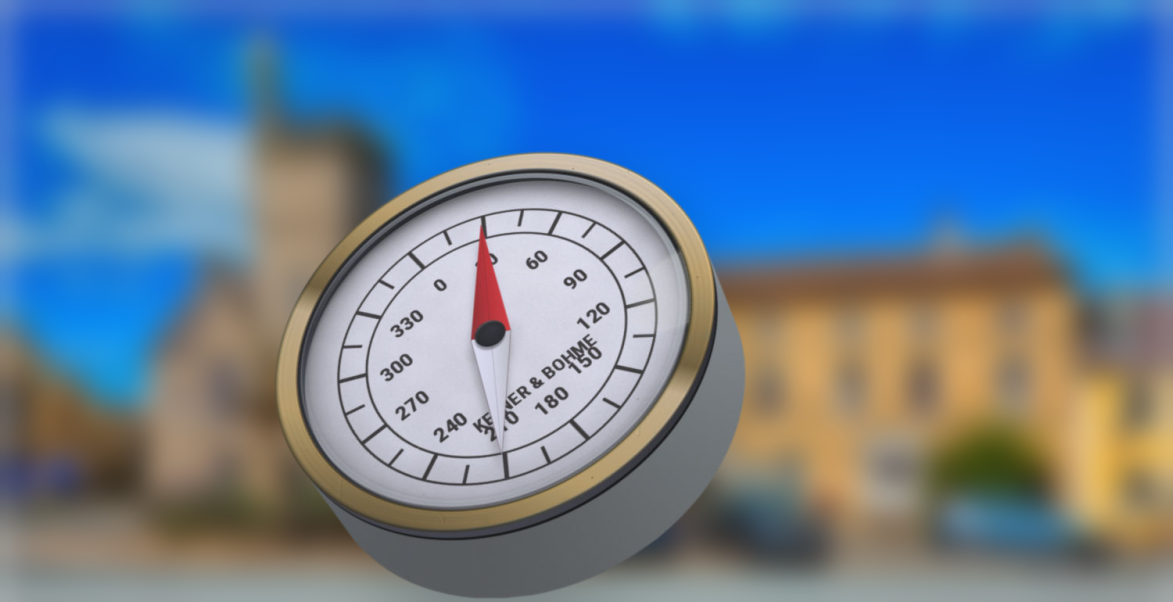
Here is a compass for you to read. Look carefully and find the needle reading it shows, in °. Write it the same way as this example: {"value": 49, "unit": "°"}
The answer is {"value": 30, "unit": "°"}
